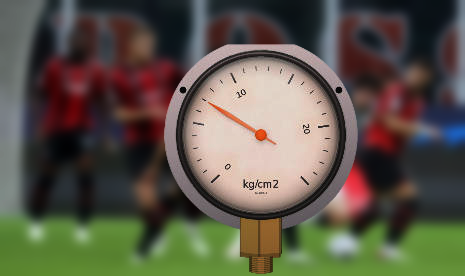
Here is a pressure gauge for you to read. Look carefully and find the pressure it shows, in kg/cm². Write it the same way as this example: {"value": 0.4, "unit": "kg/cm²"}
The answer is {"value": 7, "unit": "kg/cm²"}
